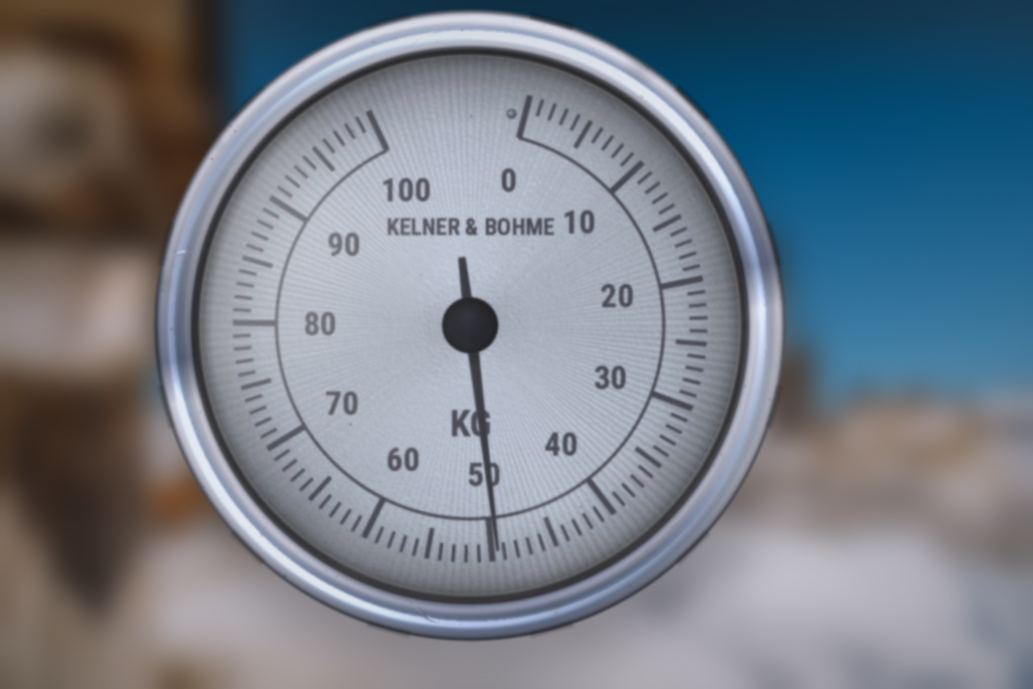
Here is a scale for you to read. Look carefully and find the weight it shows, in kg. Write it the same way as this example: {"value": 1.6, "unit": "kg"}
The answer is {"value": 49.5, "unit": "kg"}
